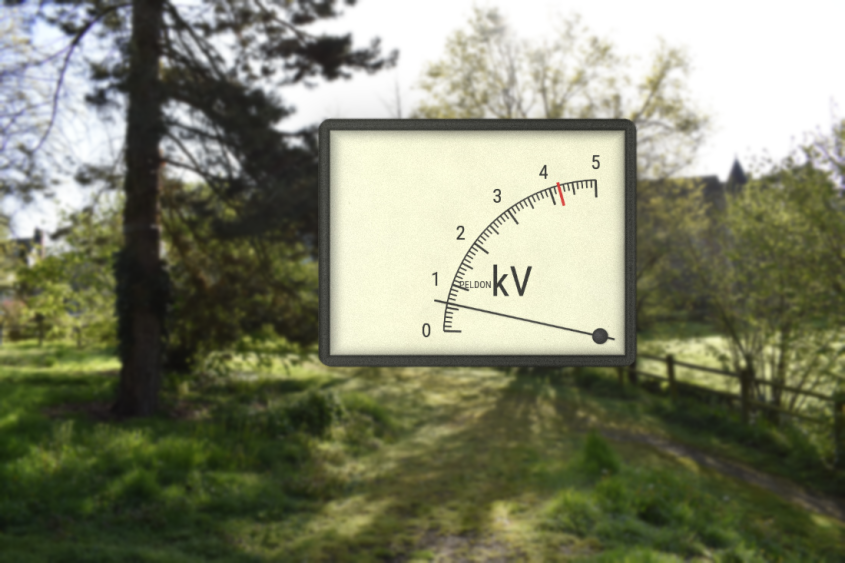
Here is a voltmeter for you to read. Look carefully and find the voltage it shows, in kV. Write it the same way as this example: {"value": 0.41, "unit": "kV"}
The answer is {"value": 0.6, "unit": "kV"}
